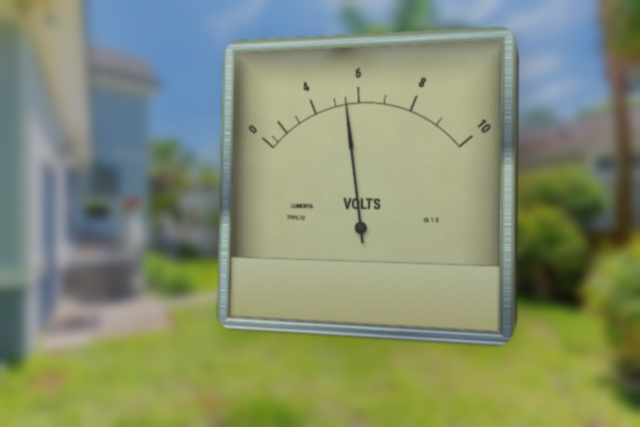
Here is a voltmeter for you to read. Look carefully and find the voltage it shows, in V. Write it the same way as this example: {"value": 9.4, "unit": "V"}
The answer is {"value": 5.5, "unit": "V"}
